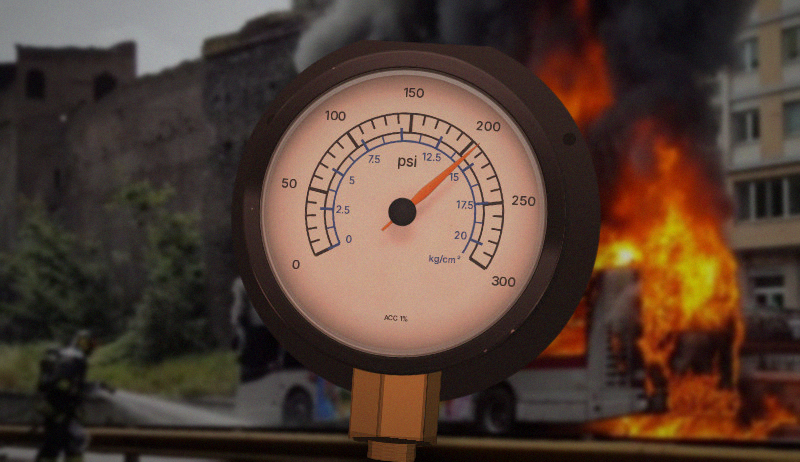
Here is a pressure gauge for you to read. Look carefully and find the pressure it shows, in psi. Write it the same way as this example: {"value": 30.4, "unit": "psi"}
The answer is {"value": 205, "unit": "psi"}
